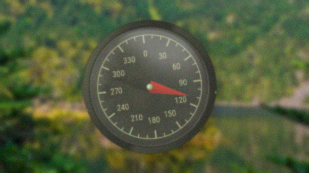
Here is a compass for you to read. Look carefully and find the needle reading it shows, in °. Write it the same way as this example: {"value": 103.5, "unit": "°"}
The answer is {"value": 110, "unit": "°"}
